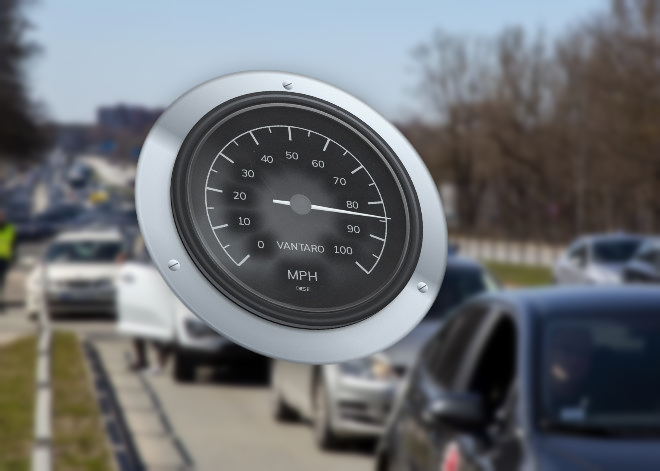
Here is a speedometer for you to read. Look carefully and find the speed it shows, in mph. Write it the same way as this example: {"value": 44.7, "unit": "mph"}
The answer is {"value": 85, "unit": "mph"}
